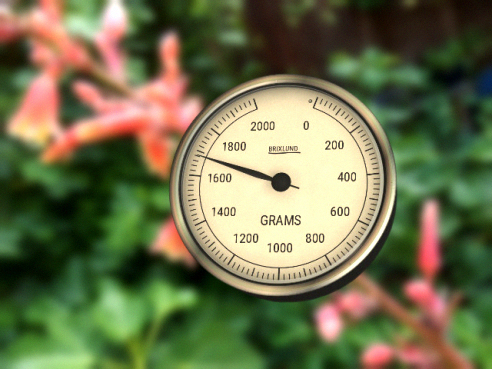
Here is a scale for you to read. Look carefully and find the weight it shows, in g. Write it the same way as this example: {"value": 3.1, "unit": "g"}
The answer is {"value": 1680, "unit": "g"}
